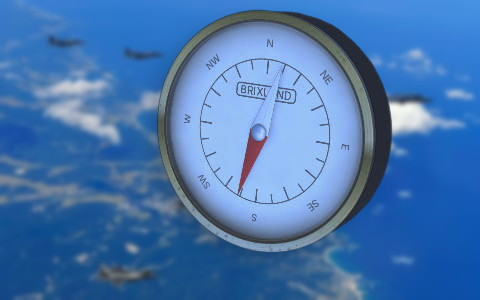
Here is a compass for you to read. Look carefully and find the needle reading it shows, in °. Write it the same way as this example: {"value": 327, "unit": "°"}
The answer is {"value": 195, "unit": "°"}
